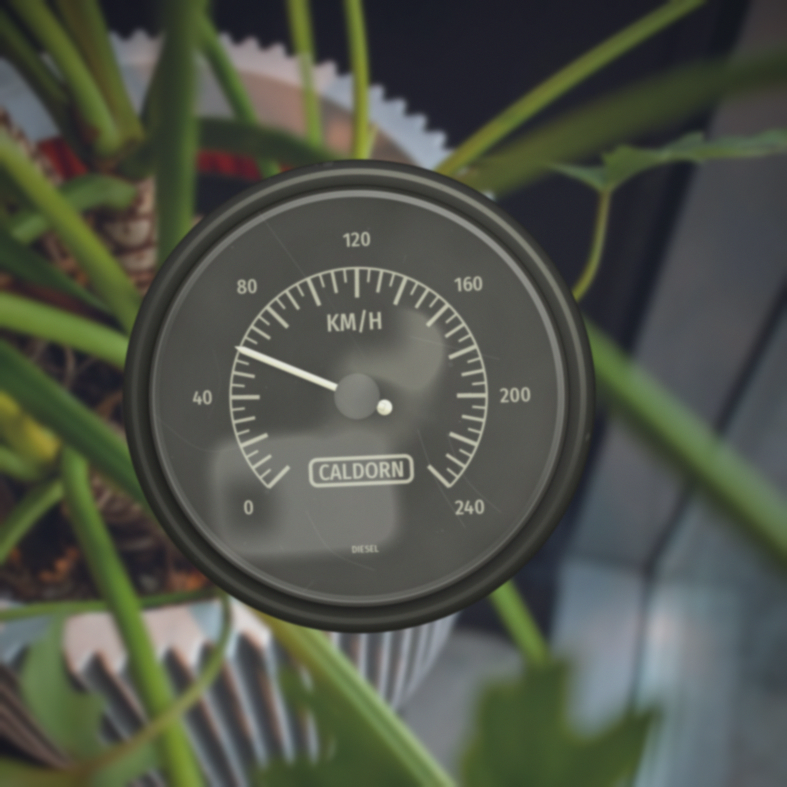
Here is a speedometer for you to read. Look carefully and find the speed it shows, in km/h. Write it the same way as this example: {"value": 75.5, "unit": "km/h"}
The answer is {"value": 60, "unit": "km/h"}
